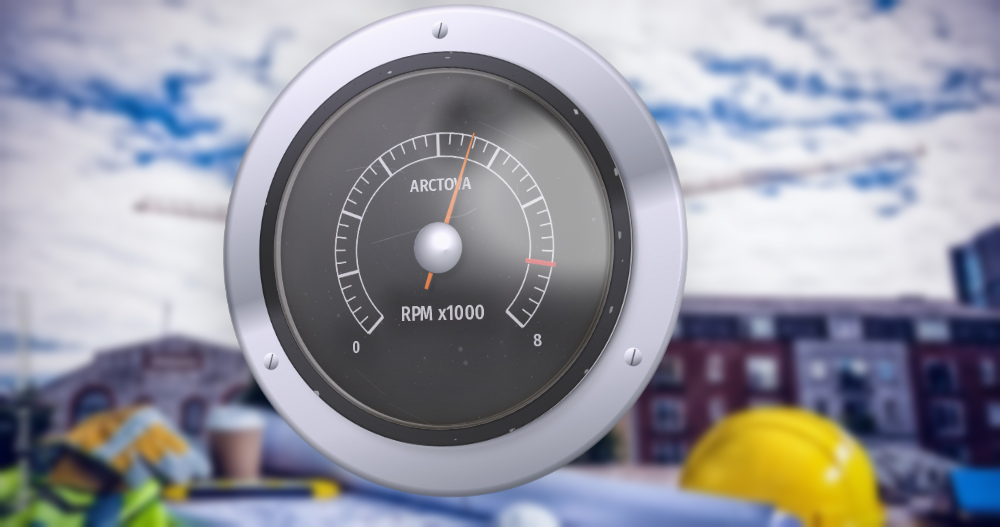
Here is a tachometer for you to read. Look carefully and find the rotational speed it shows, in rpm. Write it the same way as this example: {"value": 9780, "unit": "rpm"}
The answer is {"value": 4600, "unit": "rpm"}
